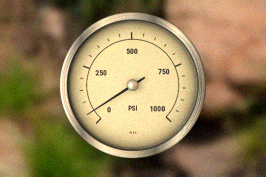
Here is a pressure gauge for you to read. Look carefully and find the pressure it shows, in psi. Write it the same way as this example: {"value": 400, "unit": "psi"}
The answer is {"value": 50, "unit": "psi"}
